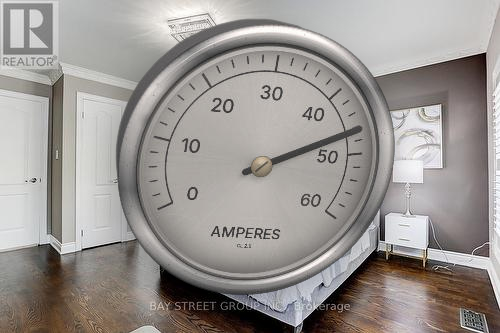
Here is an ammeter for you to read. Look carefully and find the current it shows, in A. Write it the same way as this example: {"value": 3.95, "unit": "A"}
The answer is {"value": 46, "unit": "A"}
